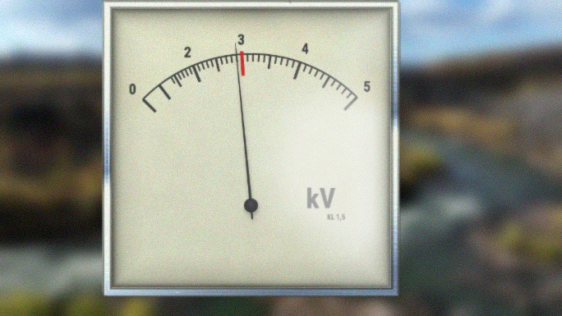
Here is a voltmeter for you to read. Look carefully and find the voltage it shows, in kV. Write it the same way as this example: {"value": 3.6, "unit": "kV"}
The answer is {"value": 2.9, "unit": "kV"}
